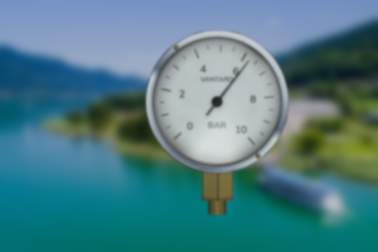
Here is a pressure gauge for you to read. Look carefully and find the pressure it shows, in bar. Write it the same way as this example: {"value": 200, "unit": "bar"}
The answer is {"value": 6.25, "unit": "bar"}
